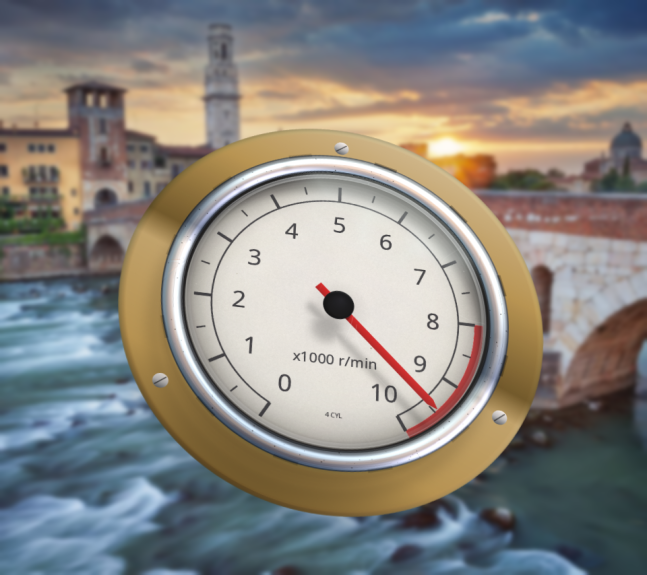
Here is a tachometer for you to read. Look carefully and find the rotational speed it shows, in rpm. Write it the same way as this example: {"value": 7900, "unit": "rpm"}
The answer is {"value": 9500, "unit": "rpm"}
